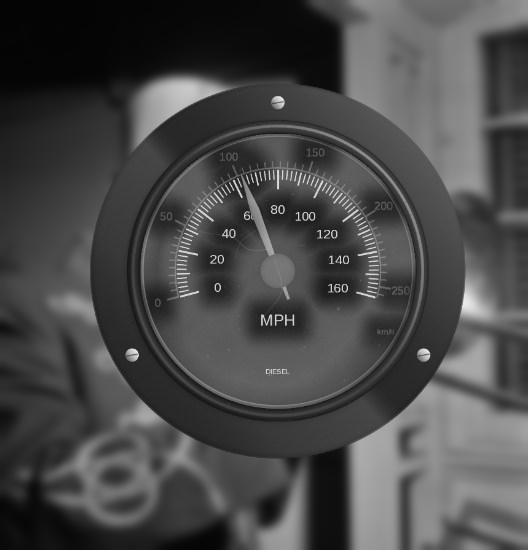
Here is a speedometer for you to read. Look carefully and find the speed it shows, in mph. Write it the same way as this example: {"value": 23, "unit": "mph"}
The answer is {"value": 64, "unit": "mph"}
